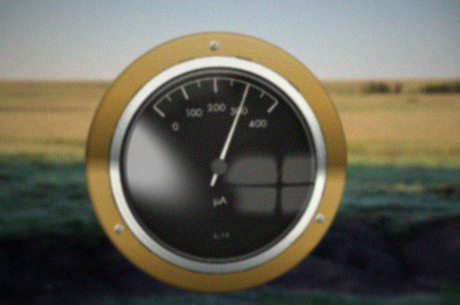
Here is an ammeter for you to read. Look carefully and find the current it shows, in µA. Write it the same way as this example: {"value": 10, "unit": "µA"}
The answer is {"value": 300, "unit": "µA"}
